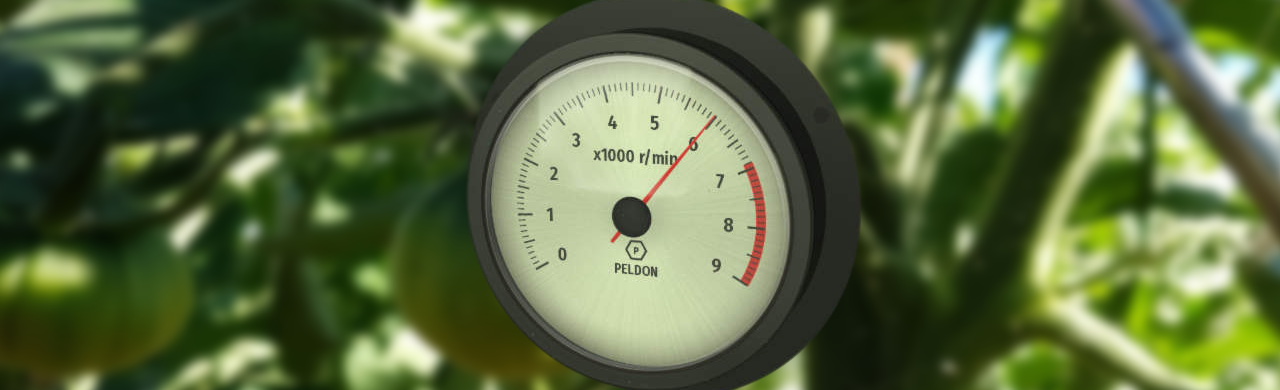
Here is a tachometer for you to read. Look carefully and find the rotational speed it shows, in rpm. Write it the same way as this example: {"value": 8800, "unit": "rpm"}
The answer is {"value": 6000, "unit": "rpm"}
